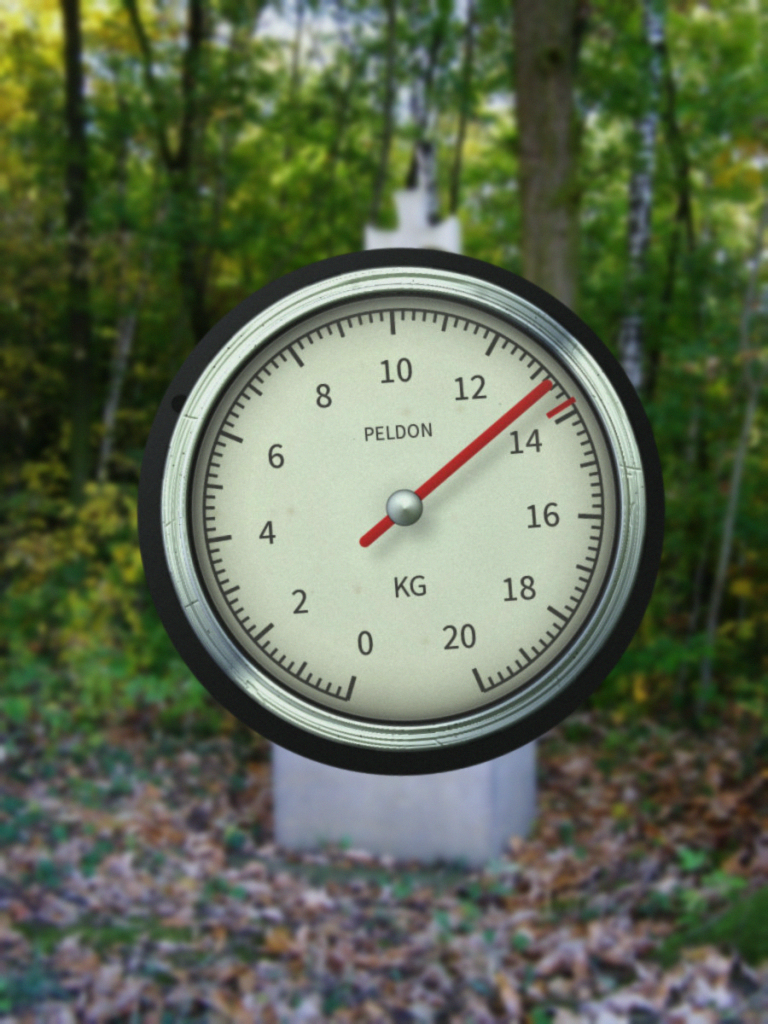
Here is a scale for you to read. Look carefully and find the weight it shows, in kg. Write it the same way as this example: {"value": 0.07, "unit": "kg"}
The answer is {"value": 13.3, "unit": "kg"}
